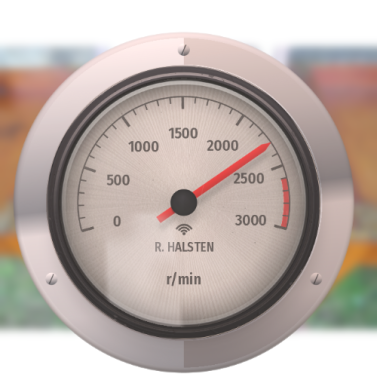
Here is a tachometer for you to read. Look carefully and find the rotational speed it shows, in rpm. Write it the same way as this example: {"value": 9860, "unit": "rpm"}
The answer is {"value": 2300, "unit": "rpm"}
